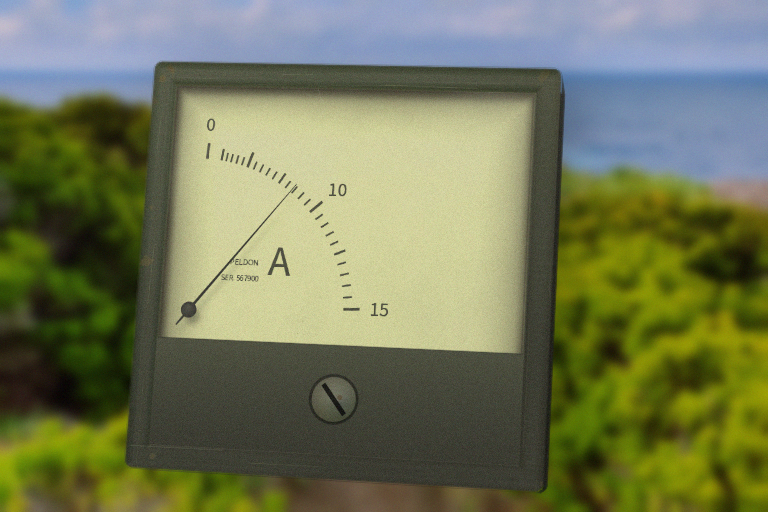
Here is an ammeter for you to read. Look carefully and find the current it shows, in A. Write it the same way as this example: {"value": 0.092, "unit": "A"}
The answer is {"value": 8.5, "unit": "A"}
